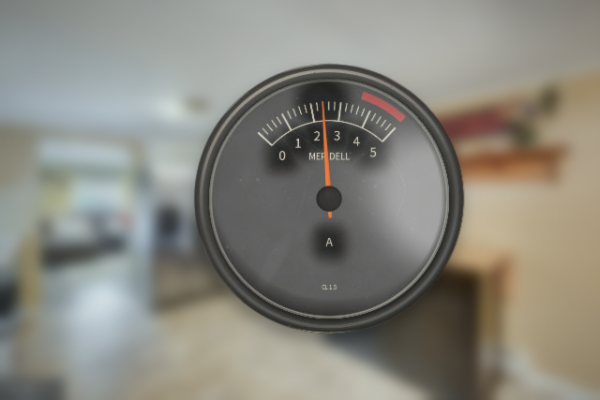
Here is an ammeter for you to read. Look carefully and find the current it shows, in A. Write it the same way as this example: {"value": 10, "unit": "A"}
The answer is {"value": 2.4, "unit": "A"}
